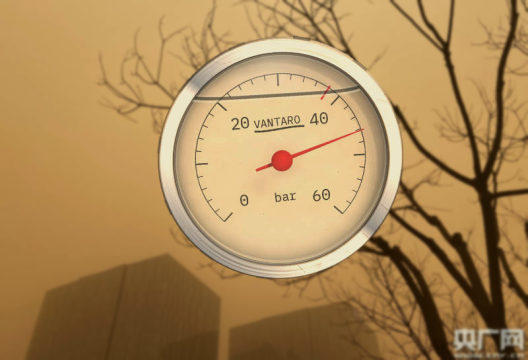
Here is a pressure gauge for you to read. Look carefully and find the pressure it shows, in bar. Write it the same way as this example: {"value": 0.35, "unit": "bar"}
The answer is {"value": 46, "unit": "bar"}
